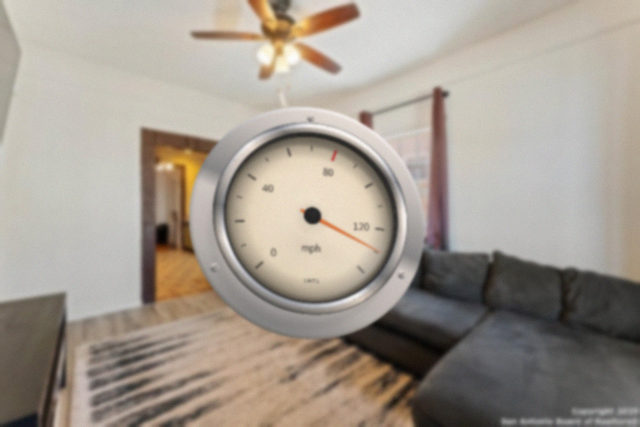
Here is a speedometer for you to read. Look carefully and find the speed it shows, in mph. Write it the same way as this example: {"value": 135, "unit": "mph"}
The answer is {"value": 130, "unit": "mph"}
